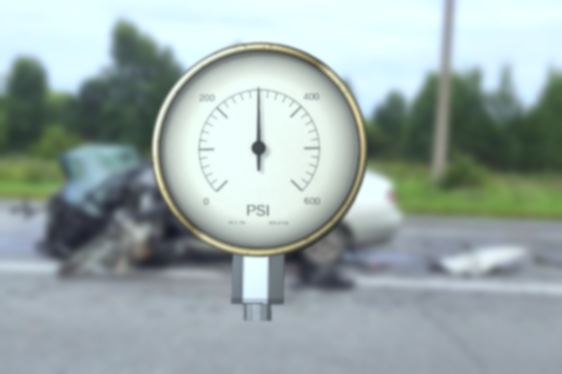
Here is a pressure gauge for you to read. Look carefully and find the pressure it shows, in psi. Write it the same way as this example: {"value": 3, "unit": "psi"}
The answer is {"value": 300, "unit": "psi"}
